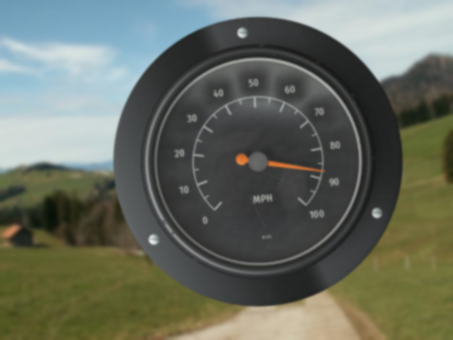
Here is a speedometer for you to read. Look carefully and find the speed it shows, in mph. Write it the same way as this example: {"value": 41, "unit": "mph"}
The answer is {"value": 87.5, "unit": "mph"}
